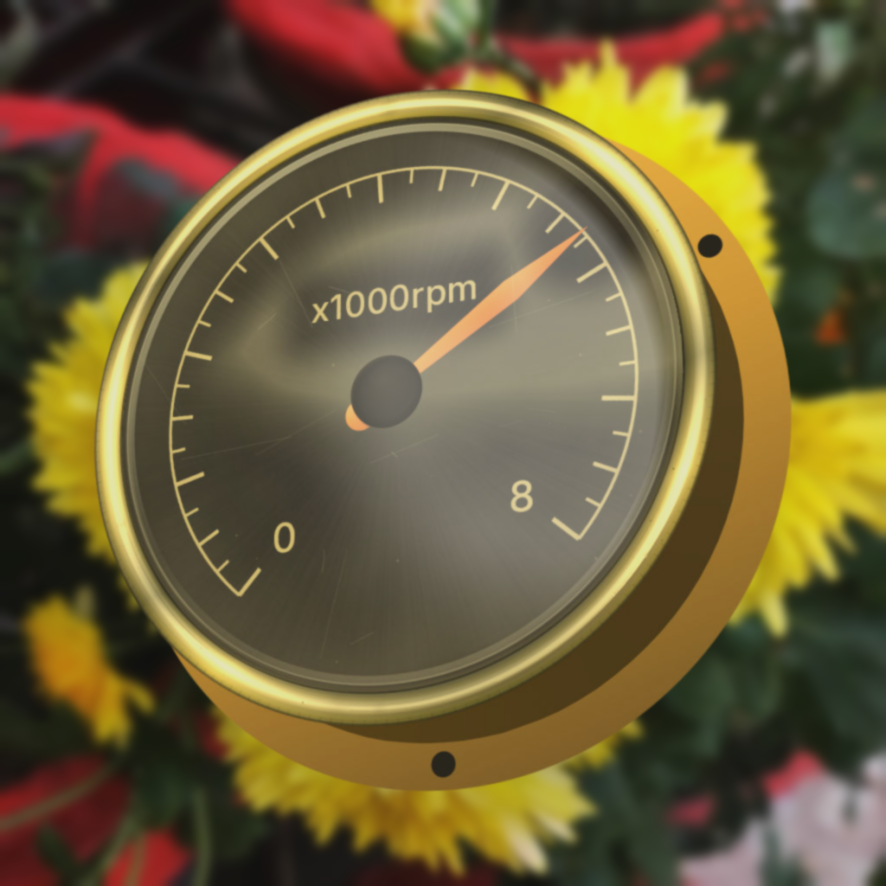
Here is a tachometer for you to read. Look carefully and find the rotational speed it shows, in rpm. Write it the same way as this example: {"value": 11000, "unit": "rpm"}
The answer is {"value": 5750, "unit": "rpm"}
